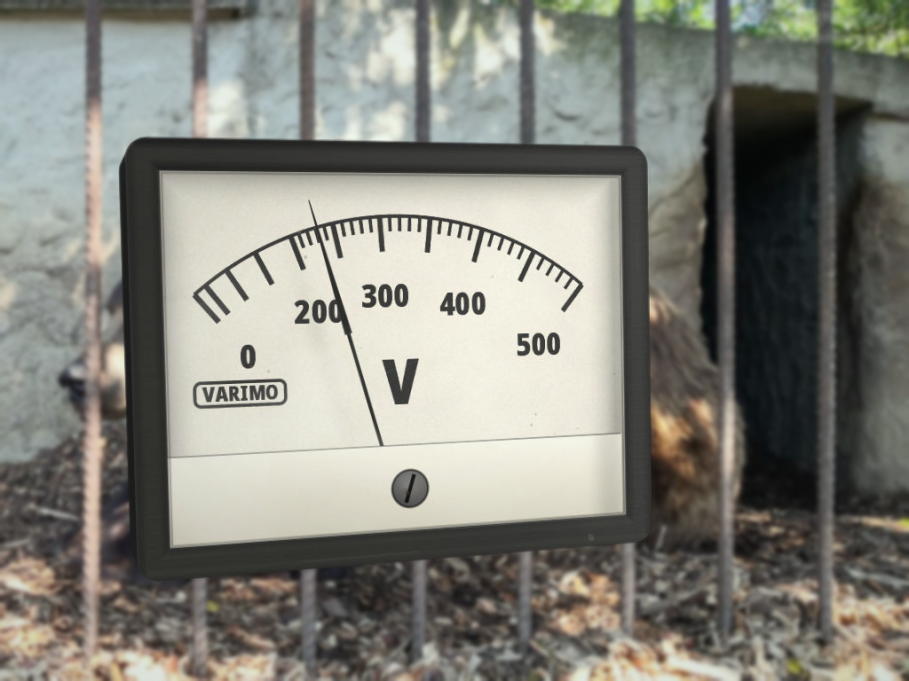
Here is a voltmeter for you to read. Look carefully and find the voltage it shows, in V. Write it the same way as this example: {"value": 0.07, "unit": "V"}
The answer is {"value": 230, "unit": "V"}
